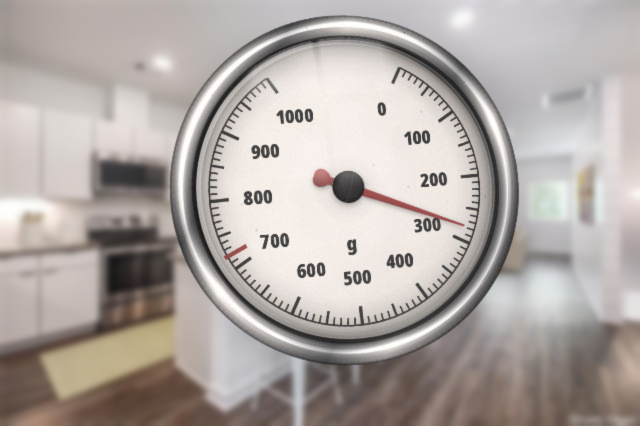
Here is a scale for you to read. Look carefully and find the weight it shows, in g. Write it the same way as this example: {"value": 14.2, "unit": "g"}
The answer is {"value": 280, "unit": "g"}
